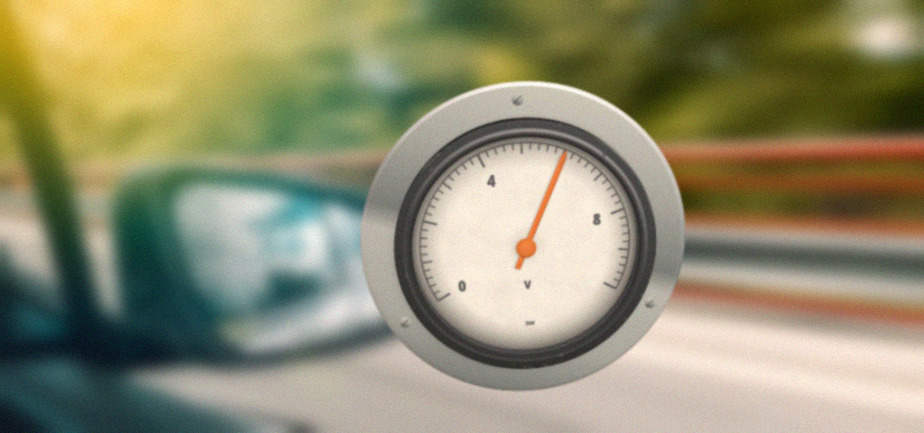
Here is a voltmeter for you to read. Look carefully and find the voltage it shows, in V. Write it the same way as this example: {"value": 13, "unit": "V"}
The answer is {"value": 6, "unit": "V"}
